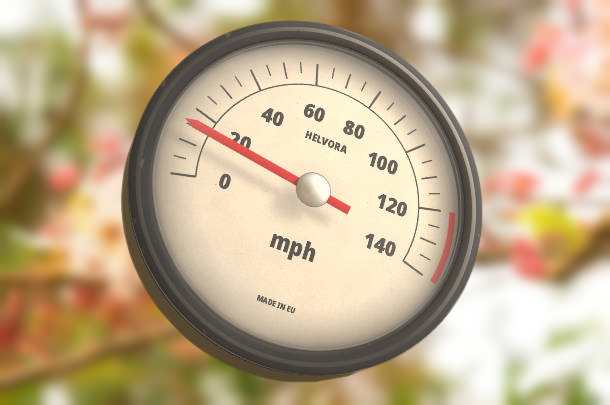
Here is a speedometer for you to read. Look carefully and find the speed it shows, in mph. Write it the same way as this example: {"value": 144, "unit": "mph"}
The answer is {"value": 15, "unit": "mph"}
